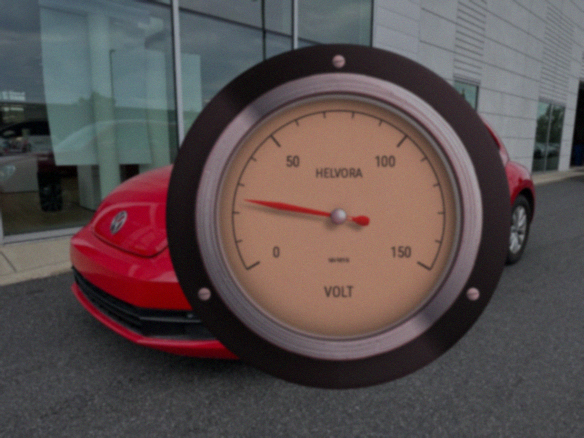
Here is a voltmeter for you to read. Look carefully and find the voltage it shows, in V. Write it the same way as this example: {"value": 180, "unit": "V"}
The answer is {"value": 25, "unit": "V"}
